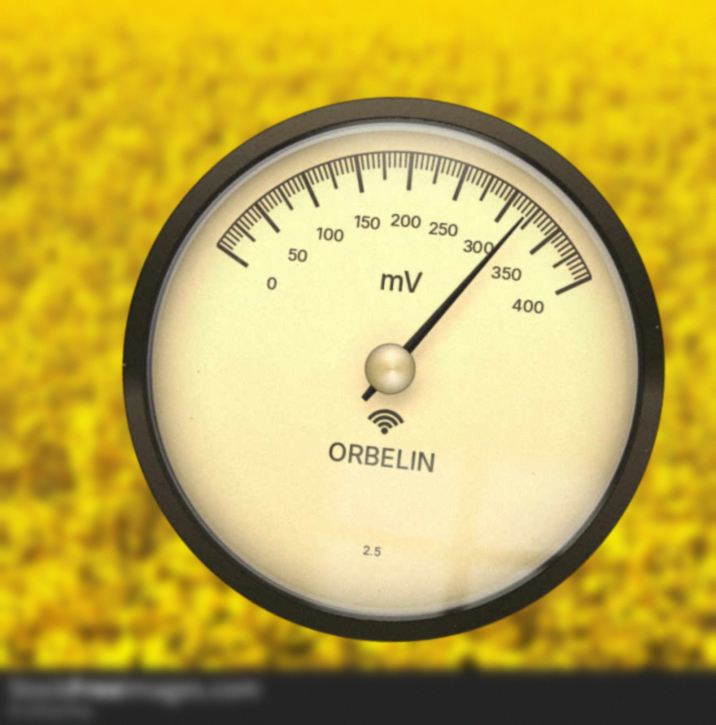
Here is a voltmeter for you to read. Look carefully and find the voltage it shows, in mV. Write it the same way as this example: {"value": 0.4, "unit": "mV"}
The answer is {"value": 320, "unit": "mV"}
